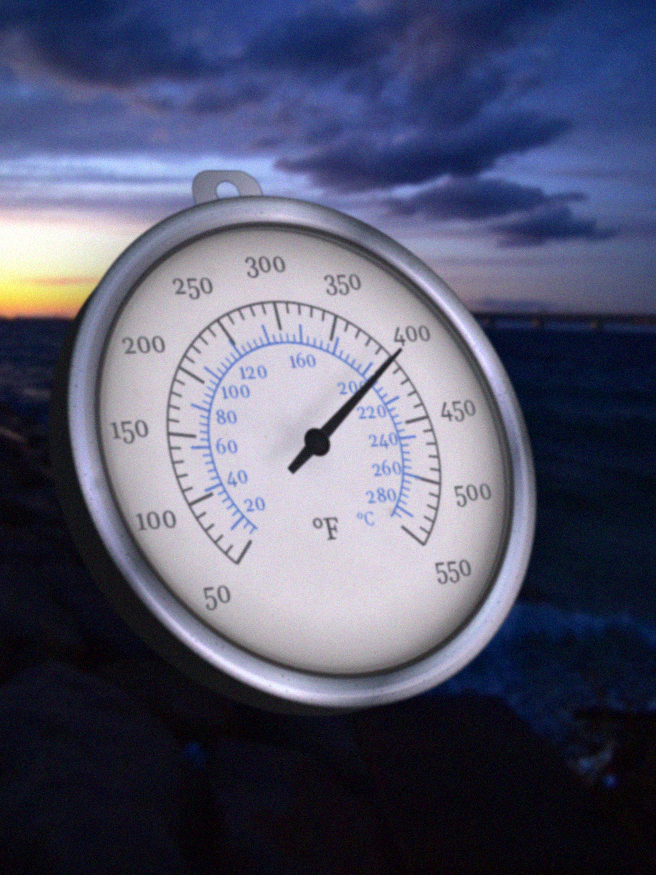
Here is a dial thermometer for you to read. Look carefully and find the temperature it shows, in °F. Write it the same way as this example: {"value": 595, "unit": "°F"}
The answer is {"value": 400, "unit": "°F"}
